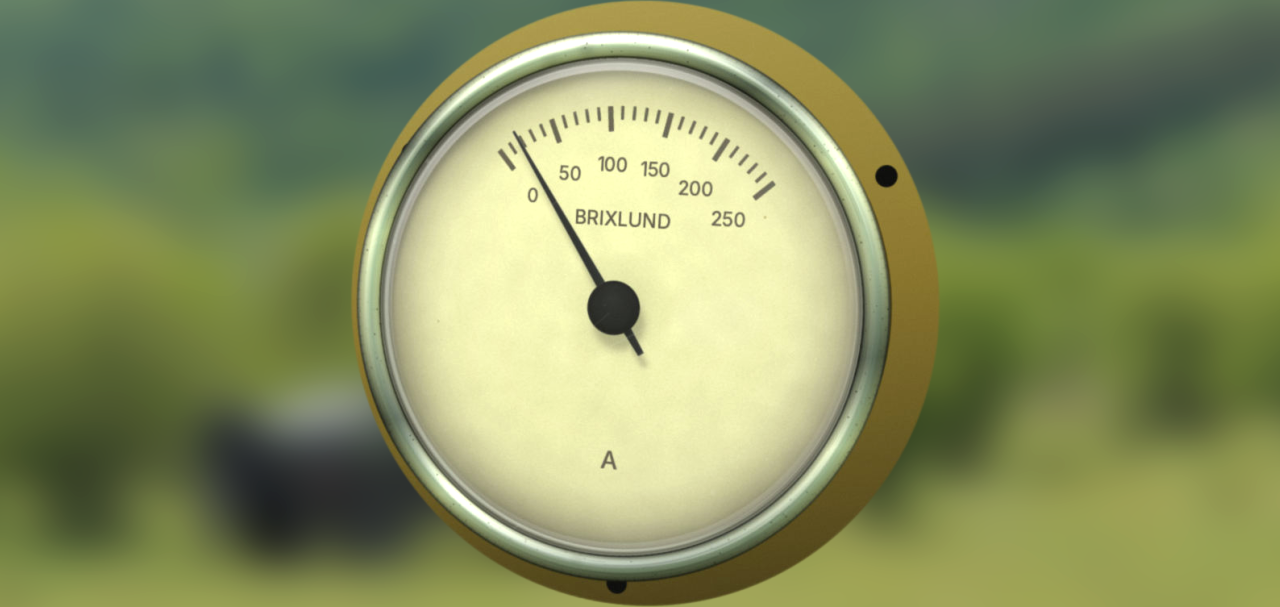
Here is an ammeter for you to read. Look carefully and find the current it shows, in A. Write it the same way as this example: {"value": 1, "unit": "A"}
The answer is {"value": 20, "unit": "A"}
